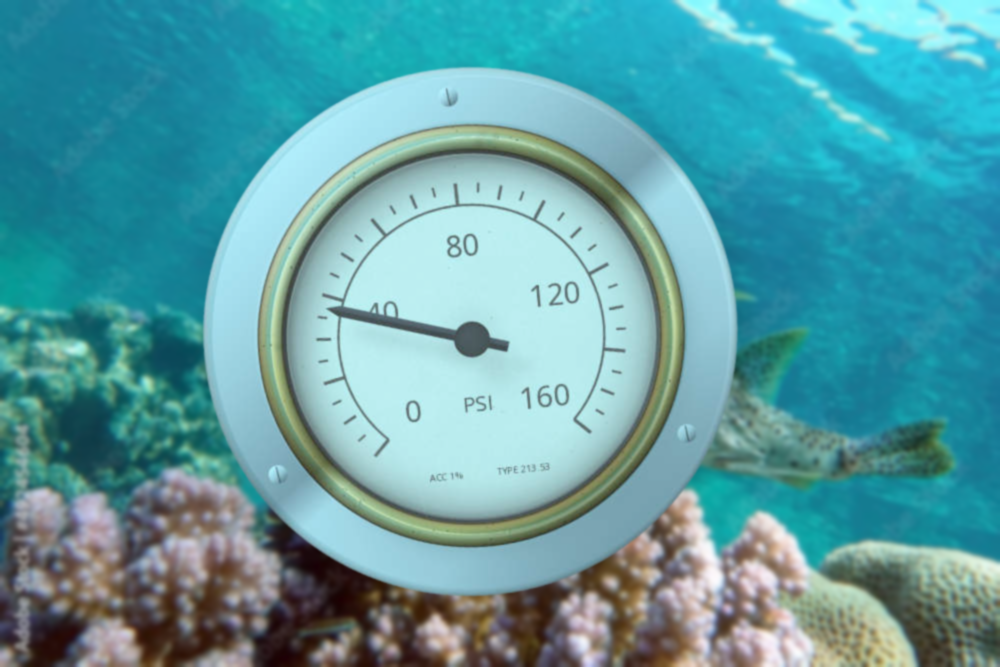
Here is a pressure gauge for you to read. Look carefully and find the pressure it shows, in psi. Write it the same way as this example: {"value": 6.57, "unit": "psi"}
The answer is {"value": 37.5, "unit": "psi"}
